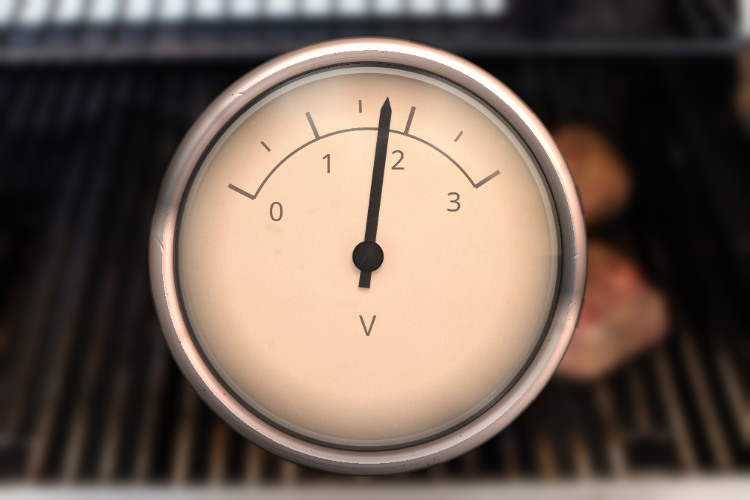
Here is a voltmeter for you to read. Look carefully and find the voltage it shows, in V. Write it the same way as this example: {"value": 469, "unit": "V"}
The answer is {"value": 1.75, "unit": "V"}
